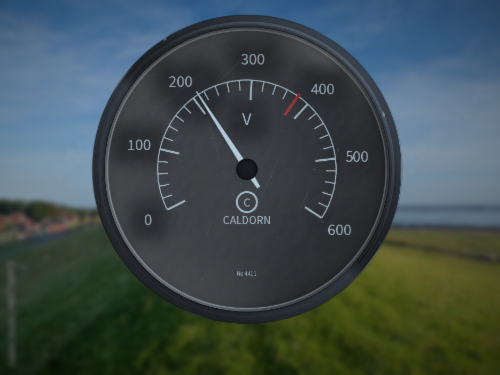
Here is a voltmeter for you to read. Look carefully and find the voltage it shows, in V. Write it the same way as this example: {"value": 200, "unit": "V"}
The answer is {"value": 210, "unit": "V"}
